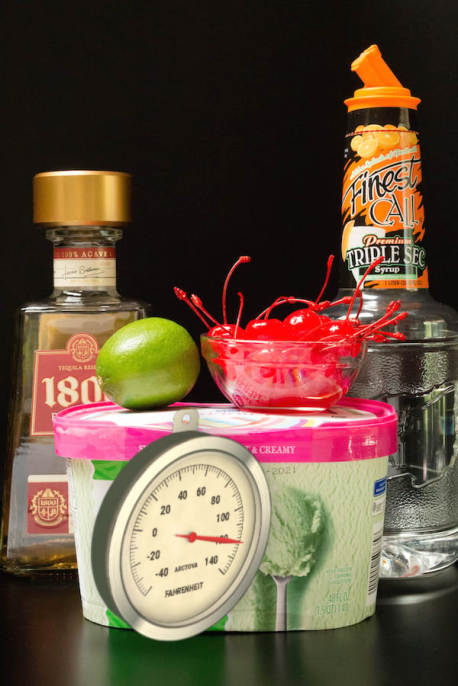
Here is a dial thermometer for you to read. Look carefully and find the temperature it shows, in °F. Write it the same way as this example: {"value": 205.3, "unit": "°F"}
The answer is {"value": 120, "unit": "°F"}
